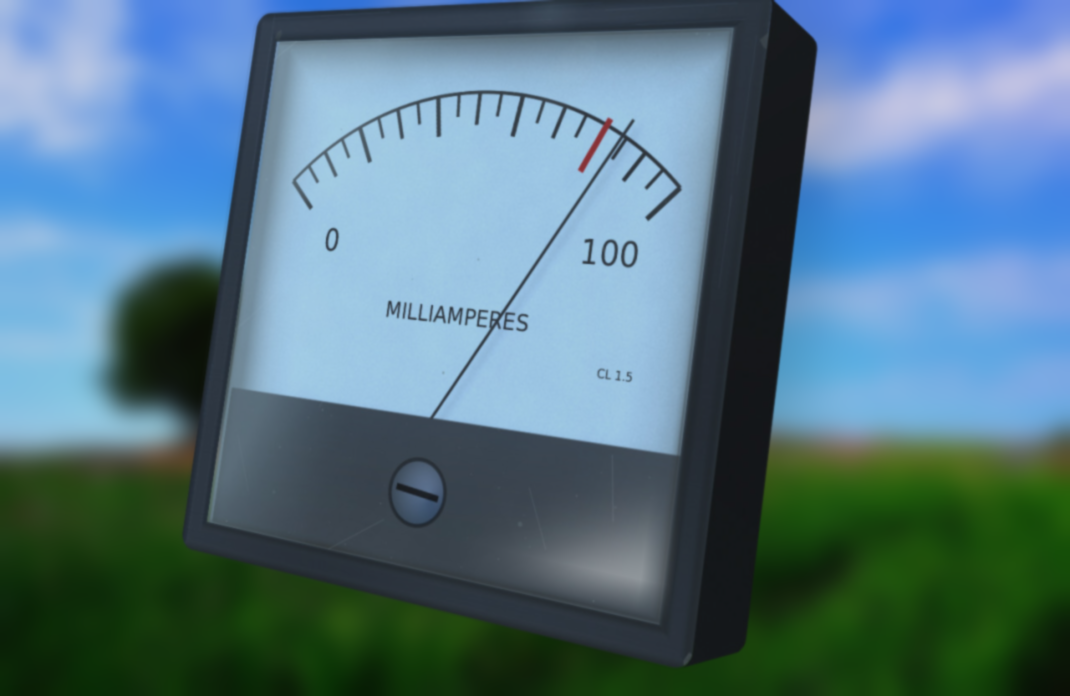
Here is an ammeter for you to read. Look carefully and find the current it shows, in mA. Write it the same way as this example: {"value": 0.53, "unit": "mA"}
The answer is {"value": 85, "unit": "mA"}
